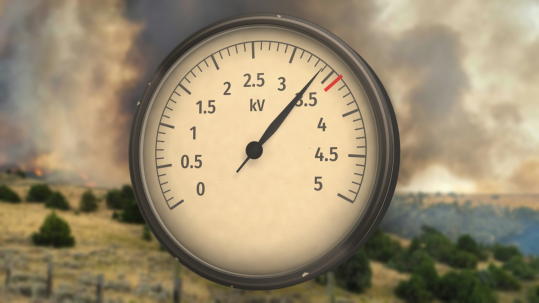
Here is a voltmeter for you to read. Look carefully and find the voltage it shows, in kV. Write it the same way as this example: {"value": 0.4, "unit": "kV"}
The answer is {"value": 3.4, "unit": "kV"}
